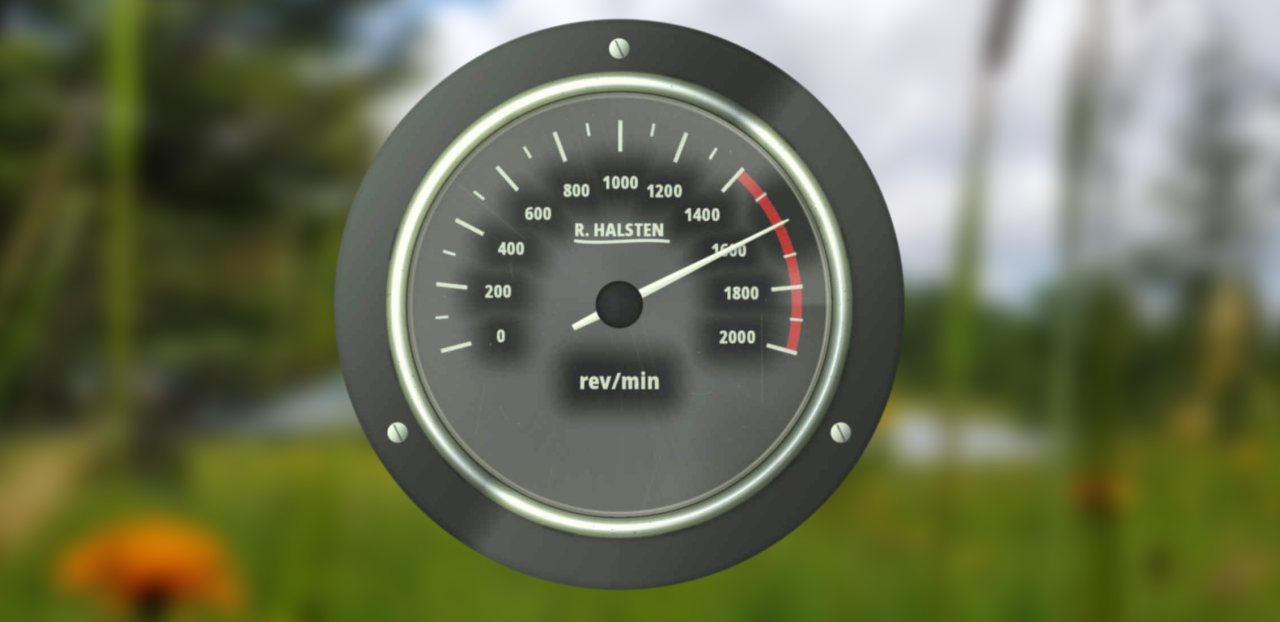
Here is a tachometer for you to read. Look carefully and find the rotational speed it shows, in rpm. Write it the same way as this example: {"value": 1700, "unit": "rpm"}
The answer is {"value": 1600, "unit": "rpm"}
